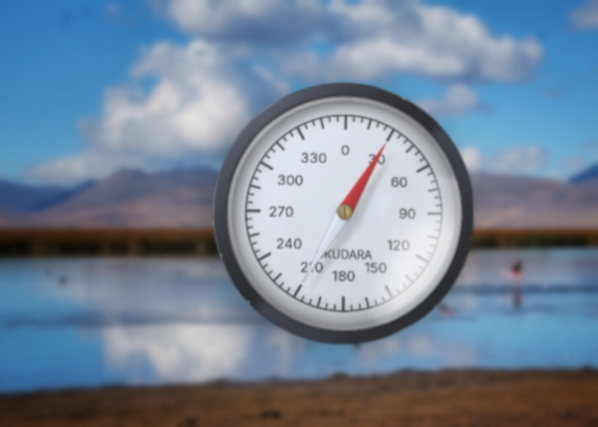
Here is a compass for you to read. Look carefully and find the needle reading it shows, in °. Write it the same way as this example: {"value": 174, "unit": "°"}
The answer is {"value": 30, "unit": "°"}
